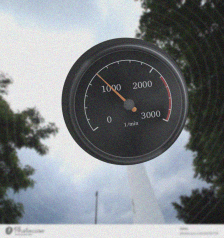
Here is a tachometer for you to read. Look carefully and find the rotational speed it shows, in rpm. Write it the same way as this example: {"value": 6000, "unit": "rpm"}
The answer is {"value": 1000, "unit": "rpm"}
